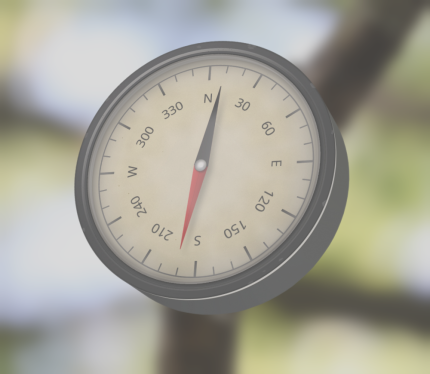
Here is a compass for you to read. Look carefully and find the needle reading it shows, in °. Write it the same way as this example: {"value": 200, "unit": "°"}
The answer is {"value": 190, "unit": "°"}
